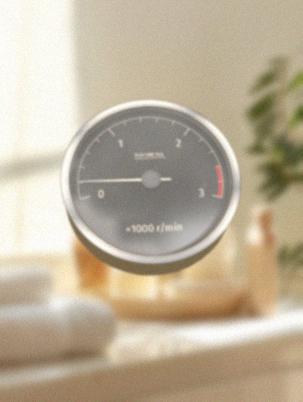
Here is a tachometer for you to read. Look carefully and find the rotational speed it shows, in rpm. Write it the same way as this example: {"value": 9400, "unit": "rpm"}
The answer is {"value": 200, "unit": "rpm"}
